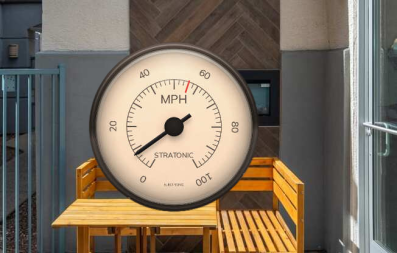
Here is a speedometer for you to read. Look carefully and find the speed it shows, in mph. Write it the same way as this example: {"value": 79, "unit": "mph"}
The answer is {"value": 8, "unit": "mph"}
